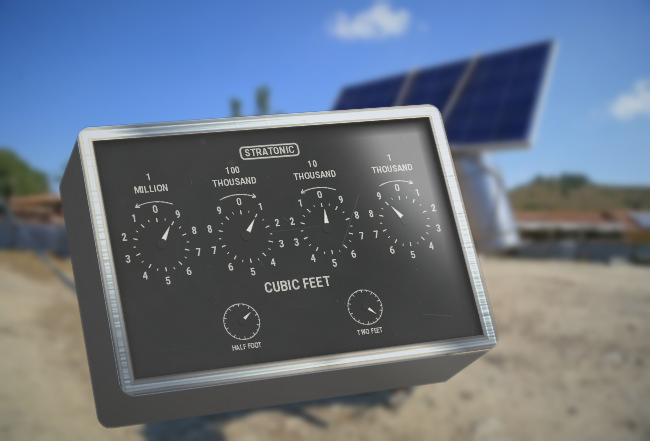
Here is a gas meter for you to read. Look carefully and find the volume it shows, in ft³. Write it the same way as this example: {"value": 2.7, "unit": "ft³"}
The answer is {"value": 909900, "unit": "ft³"}
